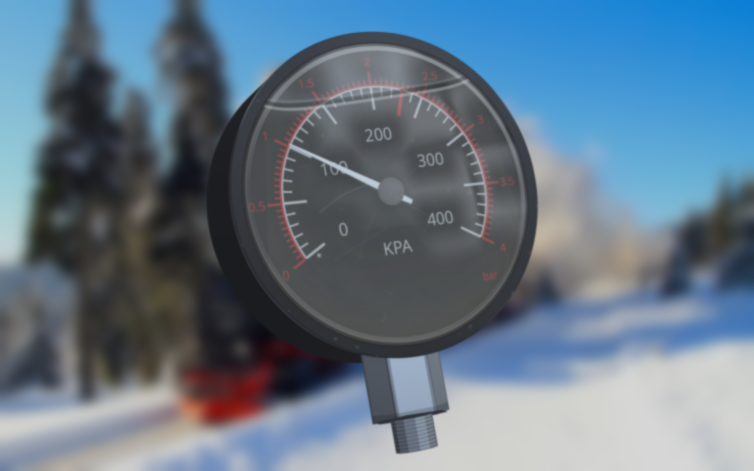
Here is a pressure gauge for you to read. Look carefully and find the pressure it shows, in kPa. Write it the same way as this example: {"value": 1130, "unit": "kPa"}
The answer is {"value": 100, "unit": "kPa"}
